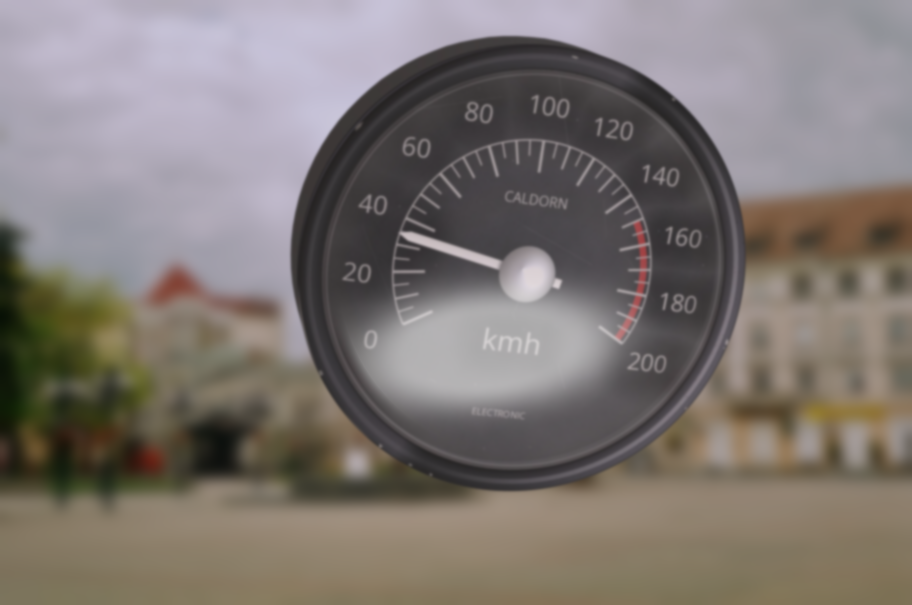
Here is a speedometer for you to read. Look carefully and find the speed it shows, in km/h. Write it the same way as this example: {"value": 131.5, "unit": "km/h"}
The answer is {"value": 35, "unit": "km/h"}
